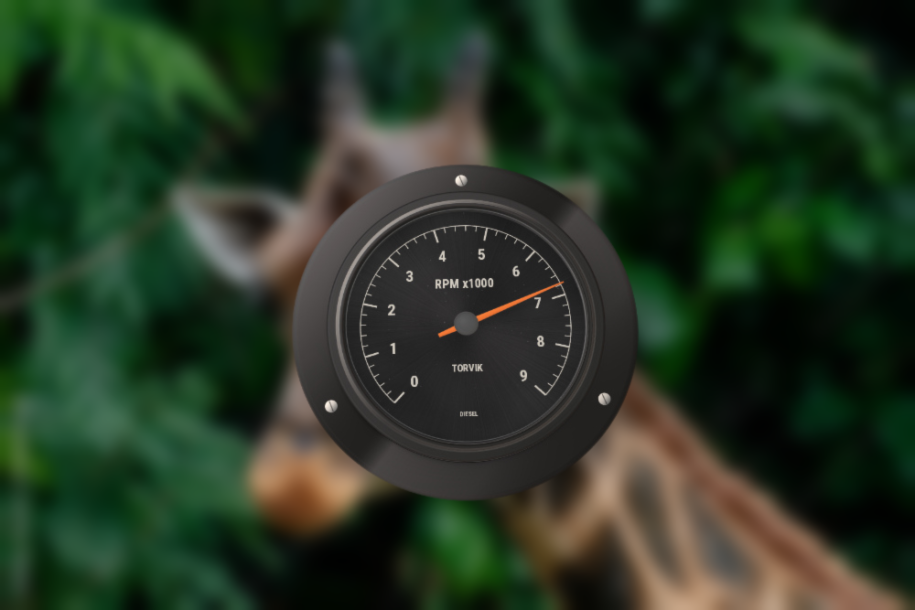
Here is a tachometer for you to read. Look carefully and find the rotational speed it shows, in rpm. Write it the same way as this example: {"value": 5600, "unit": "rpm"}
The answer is {"value": 6800, "unit": "rpm"}
